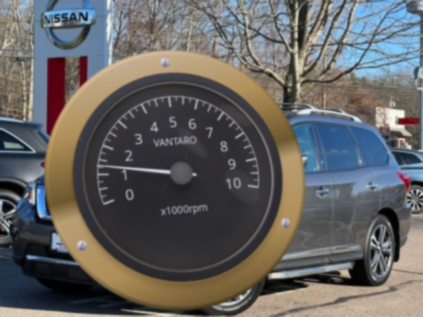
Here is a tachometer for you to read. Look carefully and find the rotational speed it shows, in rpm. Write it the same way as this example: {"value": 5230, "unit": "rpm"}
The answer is {"value": 1250, "unit": "rpm"}
